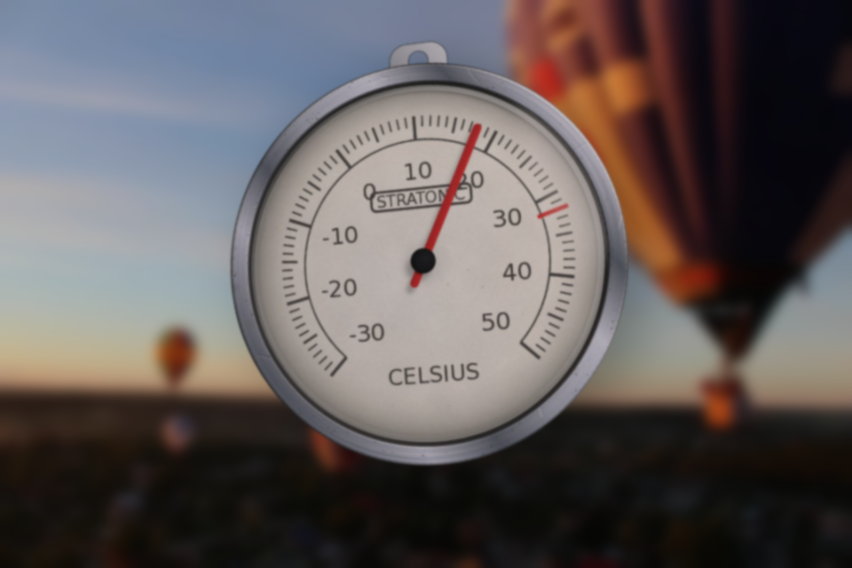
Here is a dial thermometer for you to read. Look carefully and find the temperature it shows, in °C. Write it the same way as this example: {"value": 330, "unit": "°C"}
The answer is {"value": 18, "unit": "°C"}
